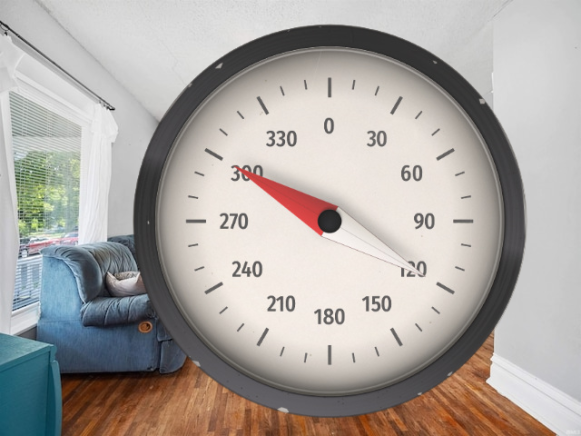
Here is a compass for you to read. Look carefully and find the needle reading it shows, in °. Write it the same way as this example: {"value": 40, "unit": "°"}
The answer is {"value": 300, "unit": "°"}
